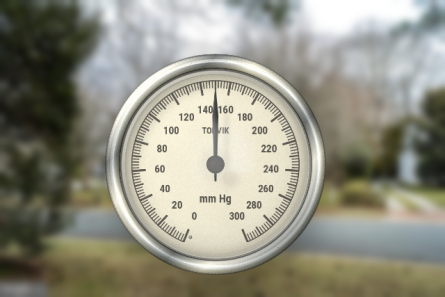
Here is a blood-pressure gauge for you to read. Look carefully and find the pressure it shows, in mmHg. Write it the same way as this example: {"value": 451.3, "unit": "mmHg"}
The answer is {"value": 150, "unit": "mmHg"}
